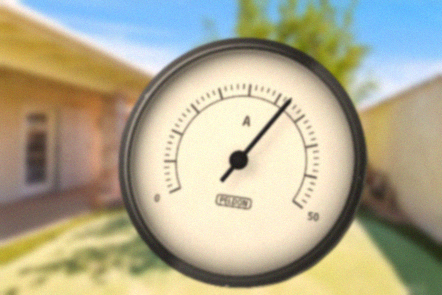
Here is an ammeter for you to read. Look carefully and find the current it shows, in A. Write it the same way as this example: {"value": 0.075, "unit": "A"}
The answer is {"value": 32, "unit": "A"}
